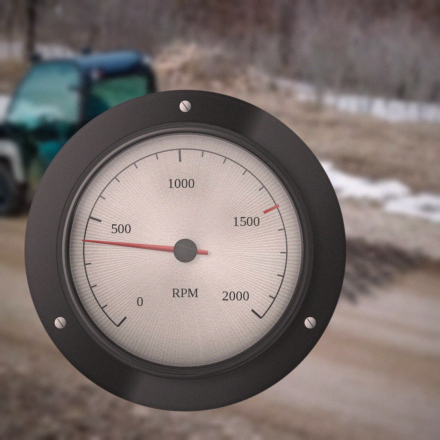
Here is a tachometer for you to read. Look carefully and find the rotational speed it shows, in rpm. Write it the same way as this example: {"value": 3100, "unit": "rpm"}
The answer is {"value": 400, "unit": "rpm"}
